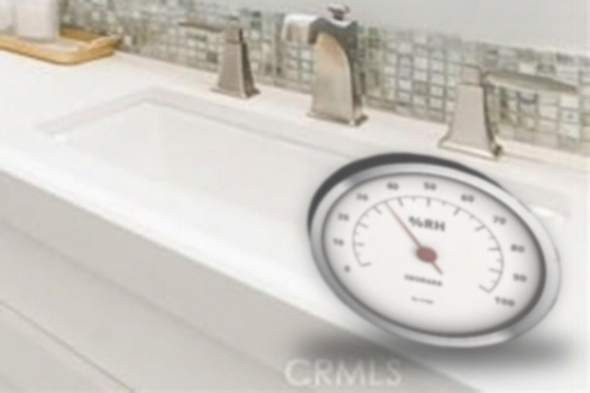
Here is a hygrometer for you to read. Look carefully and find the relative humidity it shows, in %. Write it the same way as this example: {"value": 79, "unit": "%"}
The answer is {"value": 35, "unit": "%"}
